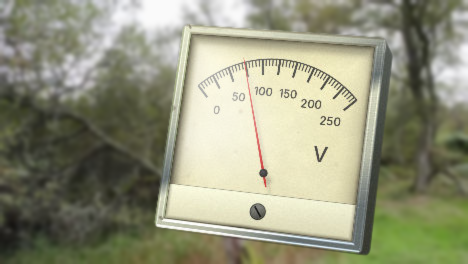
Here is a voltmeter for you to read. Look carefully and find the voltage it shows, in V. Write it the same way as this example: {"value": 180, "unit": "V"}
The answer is {"value": 75, "unit": "V"}
